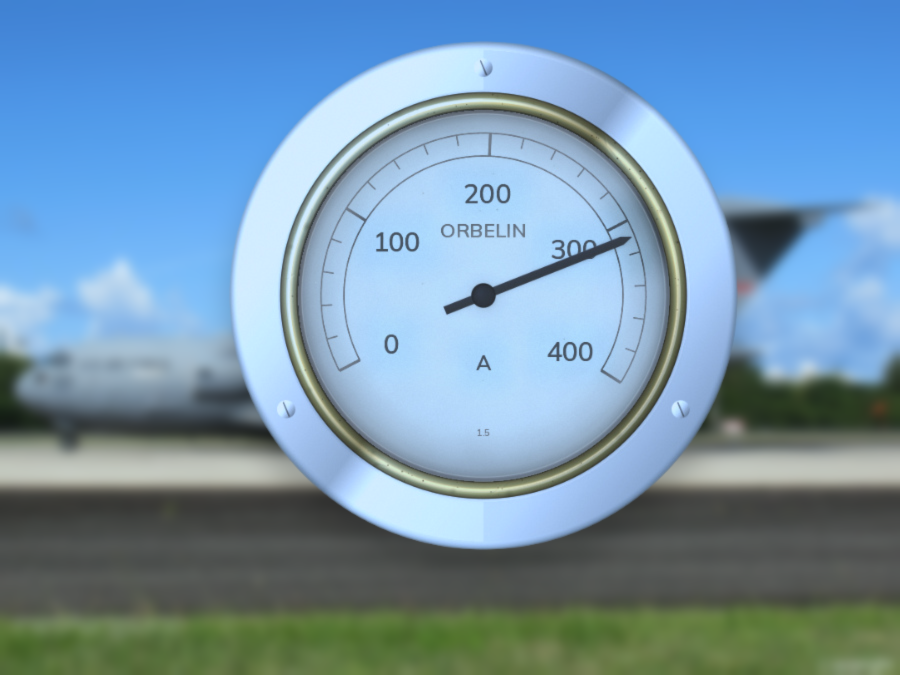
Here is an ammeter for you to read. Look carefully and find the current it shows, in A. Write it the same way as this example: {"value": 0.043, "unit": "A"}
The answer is {"value": 310, "unit": "A"}
